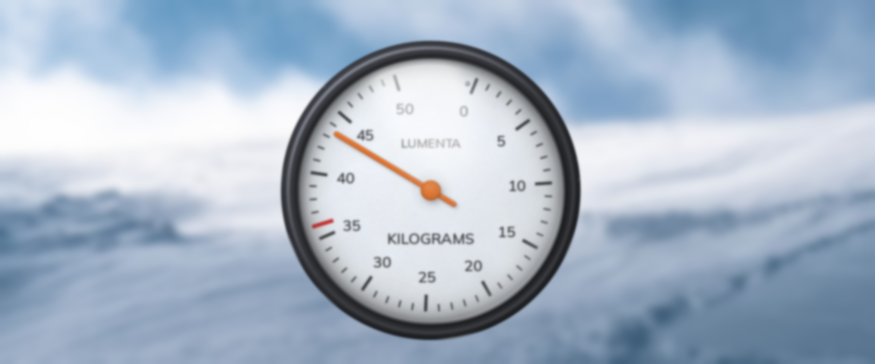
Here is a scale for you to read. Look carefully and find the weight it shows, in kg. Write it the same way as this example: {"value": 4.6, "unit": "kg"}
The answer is {"value": 43.5, "unit": "kg"}
